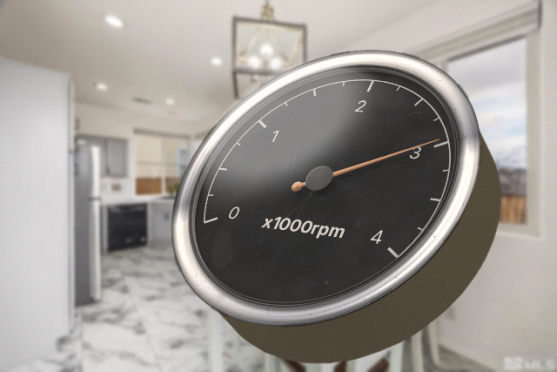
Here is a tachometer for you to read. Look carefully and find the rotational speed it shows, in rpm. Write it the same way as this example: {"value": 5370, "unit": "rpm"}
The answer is {"value": 3000, "unit": "rpm"}
